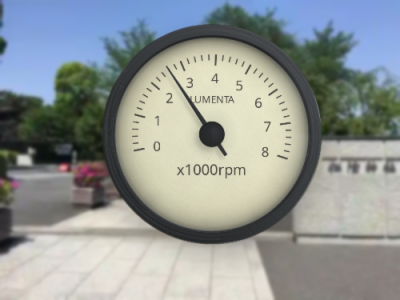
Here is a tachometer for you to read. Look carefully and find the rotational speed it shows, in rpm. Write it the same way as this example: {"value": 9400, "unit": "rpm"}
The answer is {"value": 2600, "unit": "rpm"}
